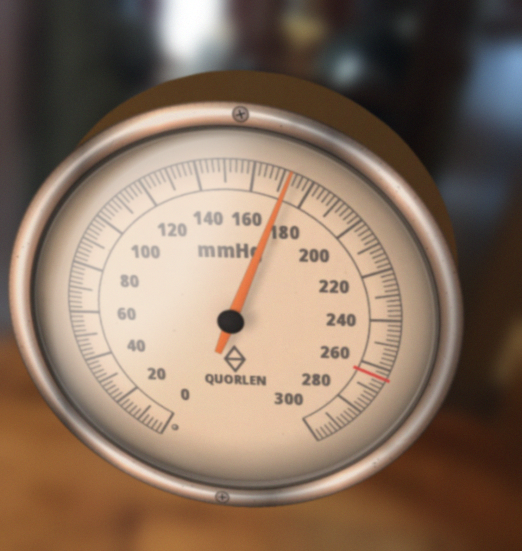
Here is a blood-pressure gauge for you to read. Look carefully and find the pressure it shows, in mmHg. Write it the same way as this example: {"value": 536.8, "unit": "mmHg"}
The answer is {"value": 172, "unit": "mmHg"}
